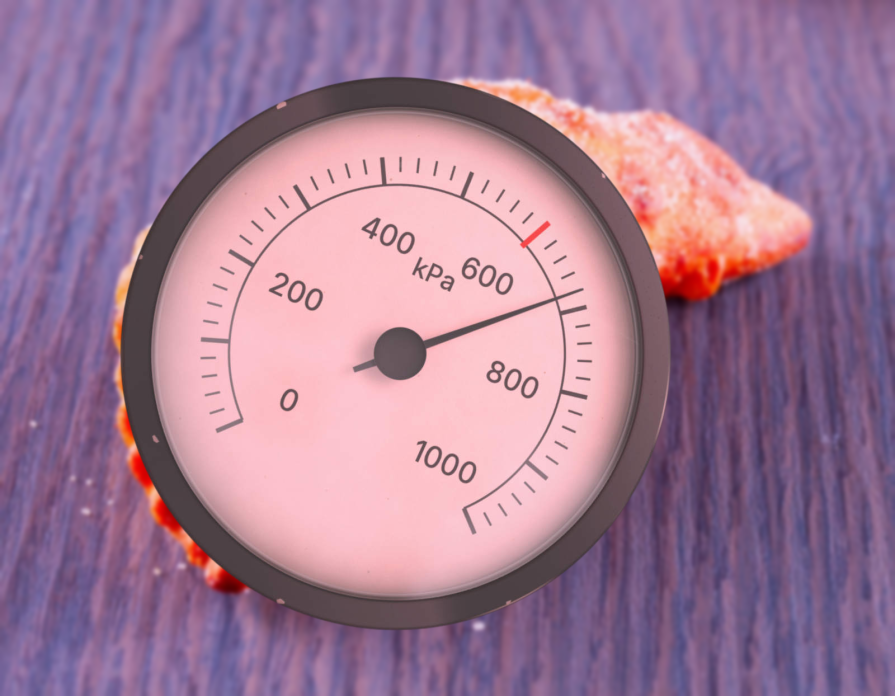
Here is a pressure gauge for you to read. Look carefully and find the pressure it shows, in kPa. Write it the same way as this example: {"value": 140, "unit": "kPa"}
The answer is {"value": 680, "unit": "kPa"}
